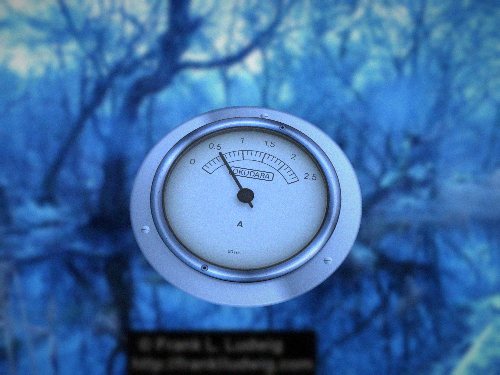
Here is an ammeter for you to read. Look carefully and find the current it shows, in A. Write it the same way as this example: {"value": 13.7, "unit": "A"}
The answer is {"value": 0.5, "unit": "A"}
